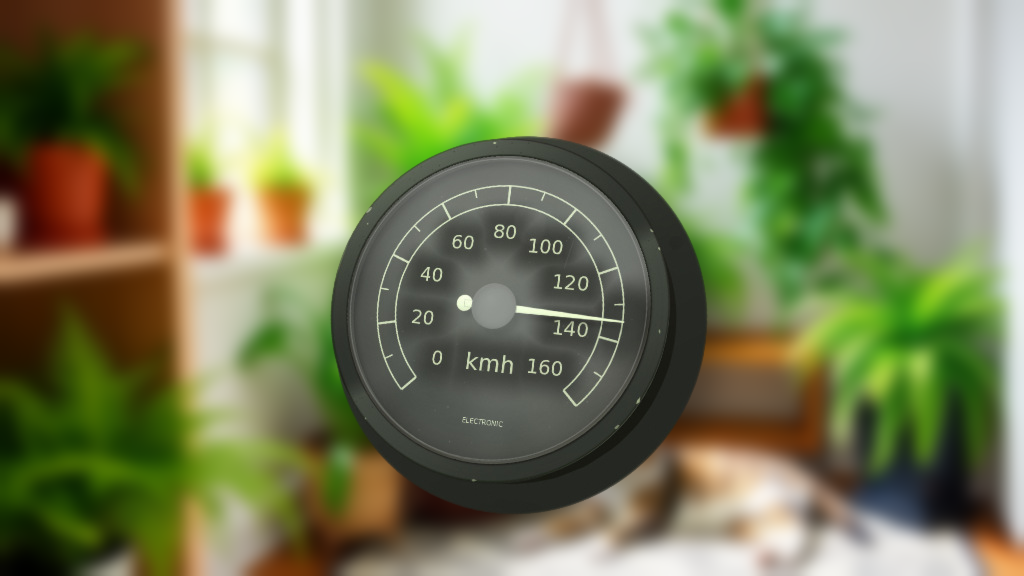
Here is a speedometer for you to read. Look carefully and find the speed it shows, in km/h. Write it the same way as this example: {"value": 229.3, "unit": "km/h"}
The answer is {"value": 135, "unit": "km/h"}
